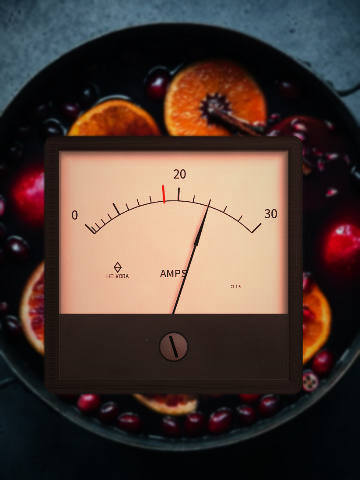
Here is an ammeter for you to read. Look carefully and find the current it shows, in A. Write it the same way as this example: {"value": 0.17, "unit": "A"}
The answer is {"value": 24, "unit": "A"}
